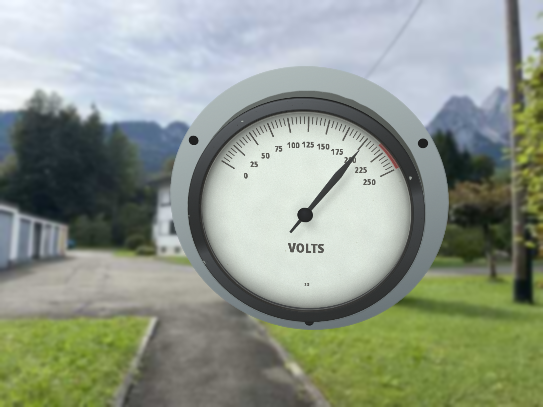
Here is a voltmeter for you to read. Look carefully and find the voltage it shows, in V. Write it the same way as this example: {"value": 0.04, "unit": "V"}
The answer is {"value": 200, "unit": "V"}
